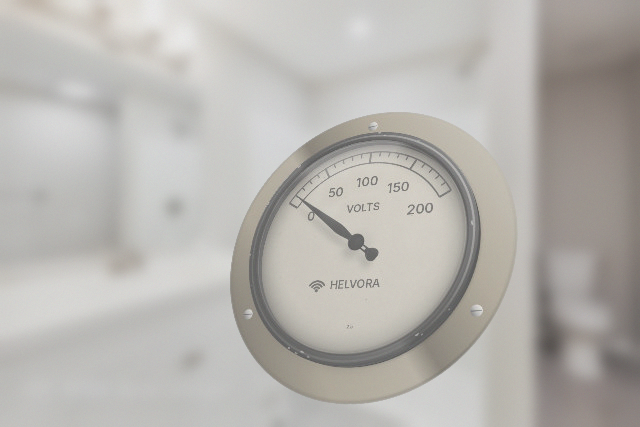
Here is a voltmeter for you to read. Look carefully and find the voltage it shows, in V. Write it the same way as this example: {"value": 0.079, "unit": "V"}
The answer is {"value": 10, "unit": "V"}
